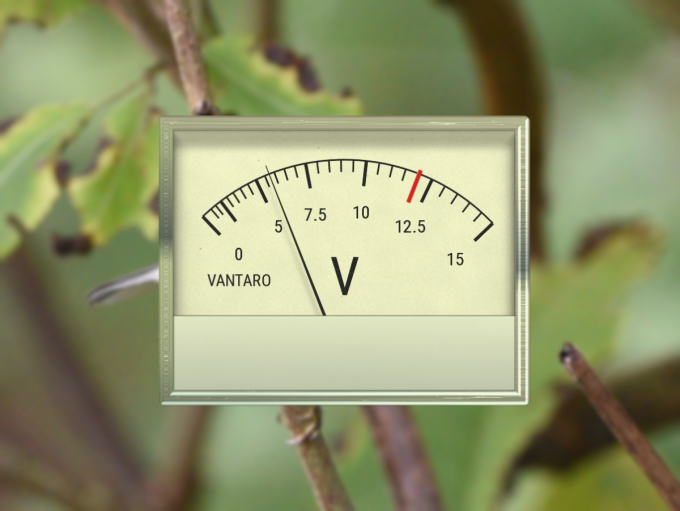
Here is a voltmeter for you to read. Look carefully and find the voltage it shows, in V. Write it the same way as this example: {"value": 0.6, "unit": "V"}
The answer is {"value": 5.75, "unit": "V"}
